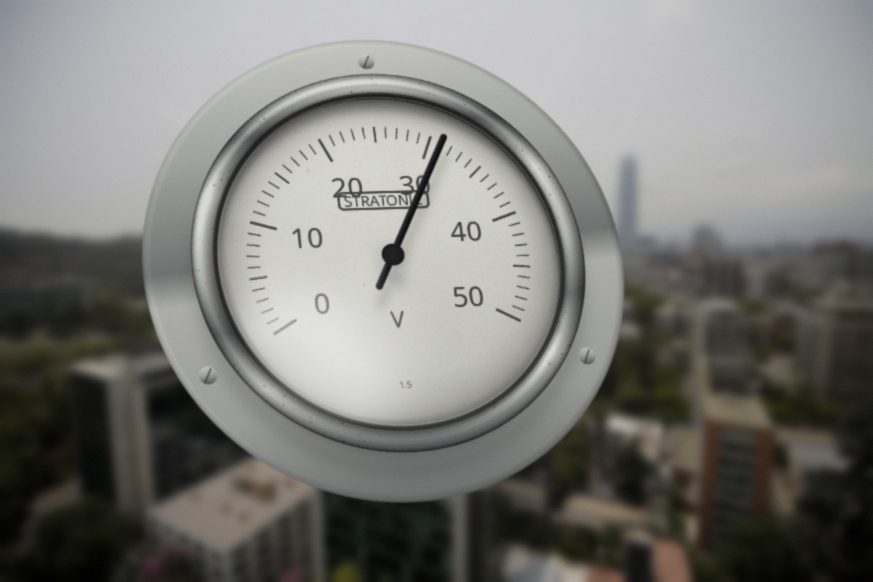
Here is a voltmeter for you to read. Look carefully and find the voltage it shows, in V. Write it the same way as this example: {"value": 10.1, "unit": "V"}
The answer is {"value": 31, "unit": "V"}
